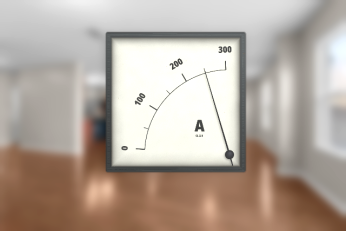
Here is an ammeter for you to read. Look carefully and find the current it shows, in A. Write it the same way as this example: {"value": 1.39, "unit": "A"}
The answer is {"value": 250, "unit": "A"}
